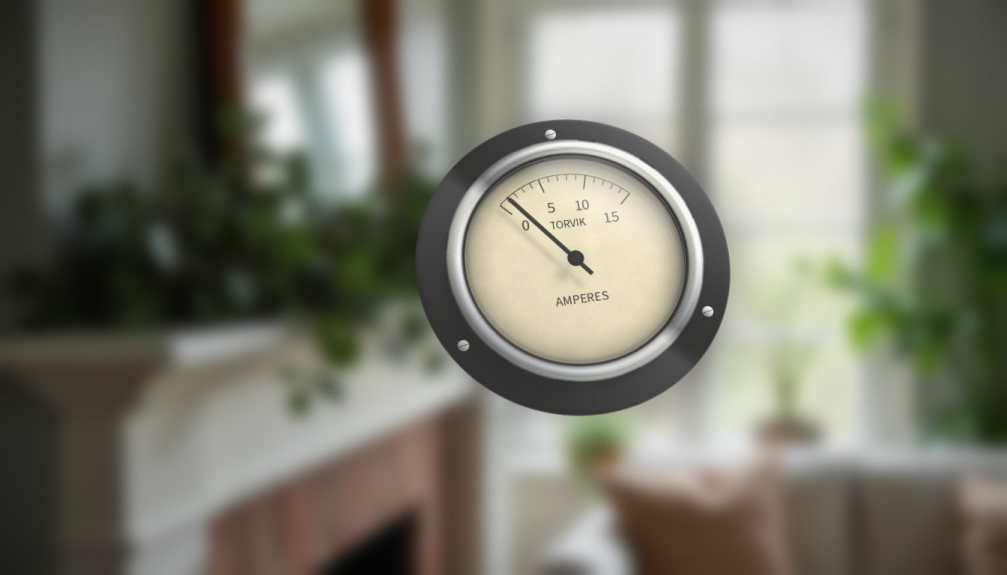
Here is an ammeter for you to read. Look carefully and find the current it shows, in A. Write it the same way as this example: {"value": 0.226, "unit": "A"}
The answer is {"value": 1, "unit": "A"}
